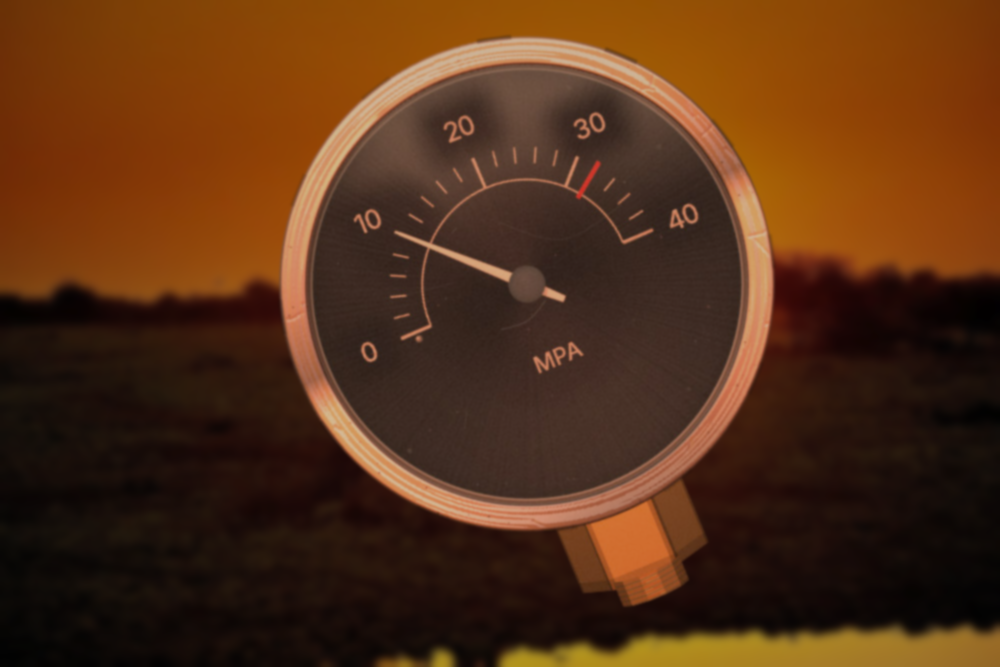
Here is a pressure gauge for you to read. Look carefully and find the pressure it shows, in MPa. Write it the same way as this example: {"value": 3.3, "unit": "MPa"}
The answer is {"value": 10, "unit": "MPa"}
